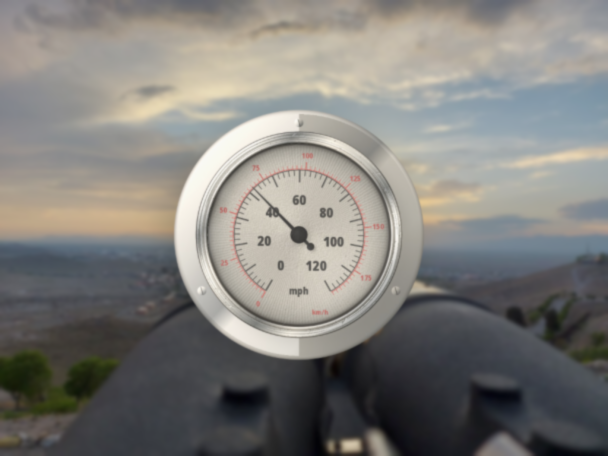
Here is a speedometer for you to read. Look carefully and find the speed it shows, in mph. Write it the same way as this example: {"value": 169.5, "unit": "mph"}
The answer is {"value": 42, "unit": "mph"}
